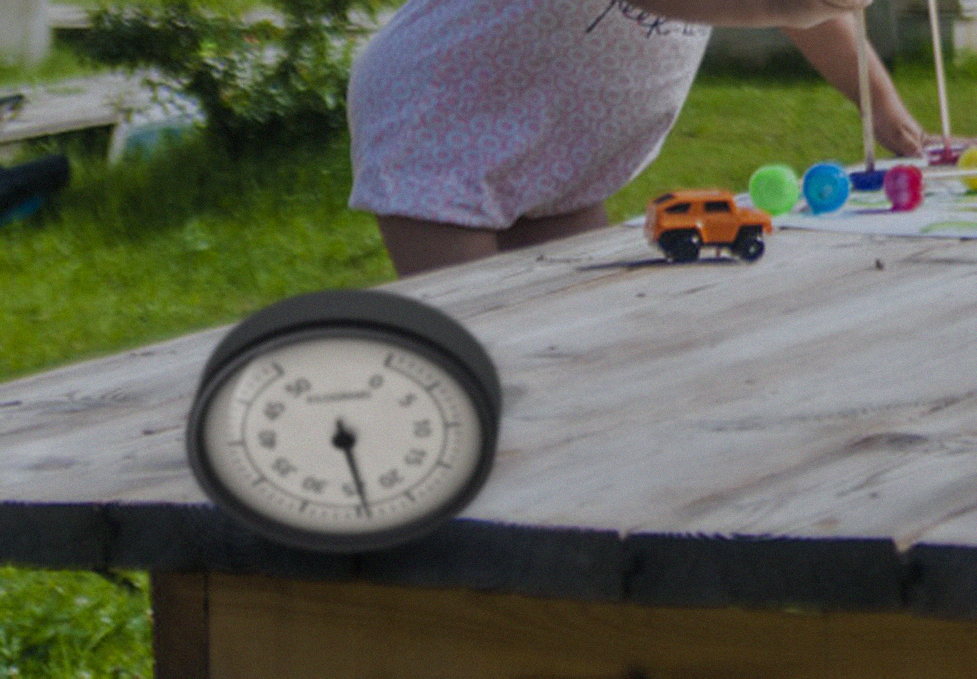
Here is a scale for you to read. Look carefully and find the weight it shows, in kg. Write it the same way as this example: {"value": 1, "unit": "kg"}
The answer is {"value": 24, "unit": "kg"}
